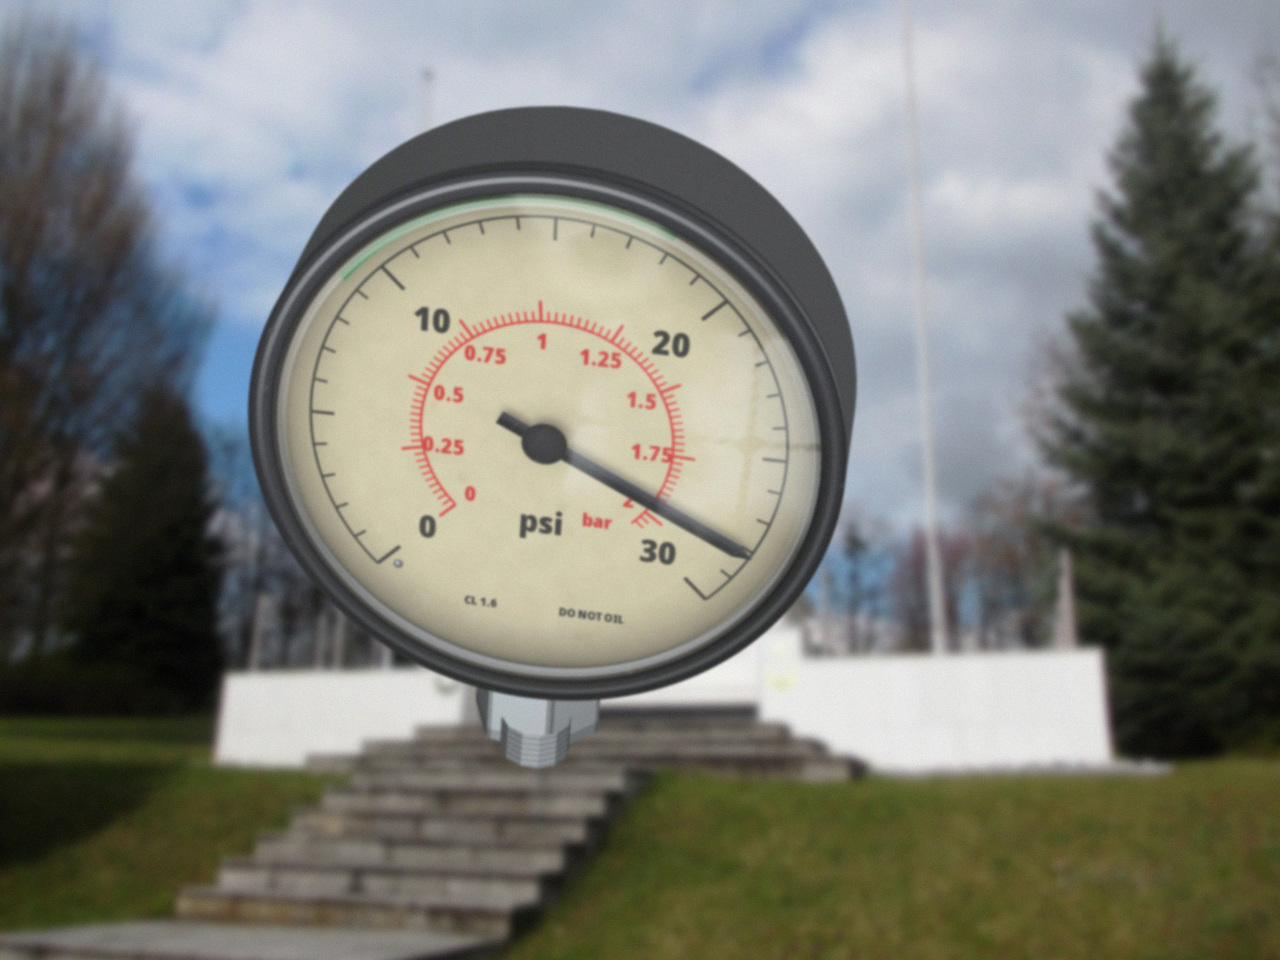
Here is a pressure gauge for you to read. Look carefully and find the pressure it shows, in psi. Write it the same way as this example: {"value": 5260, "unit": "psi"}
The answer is {"value": 28, "unit": "psi"}
